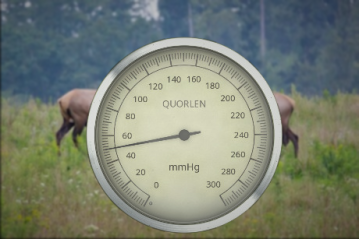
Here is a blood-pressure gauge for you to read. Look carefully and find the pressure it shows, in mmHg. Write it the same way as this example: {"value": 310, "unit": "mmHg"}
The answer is {"value": 50, "unit": "mmHg"}
